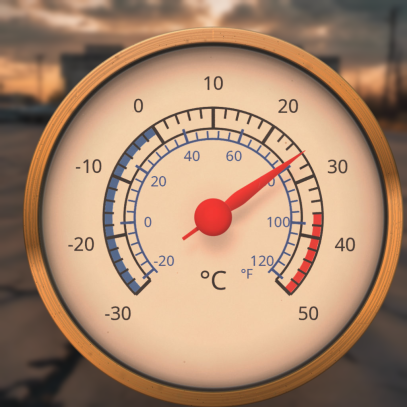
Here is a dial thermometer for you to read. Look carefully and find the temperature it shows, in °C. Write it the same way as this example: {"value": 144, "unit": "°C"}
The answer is {"value": 26, "unit": "°C"}
